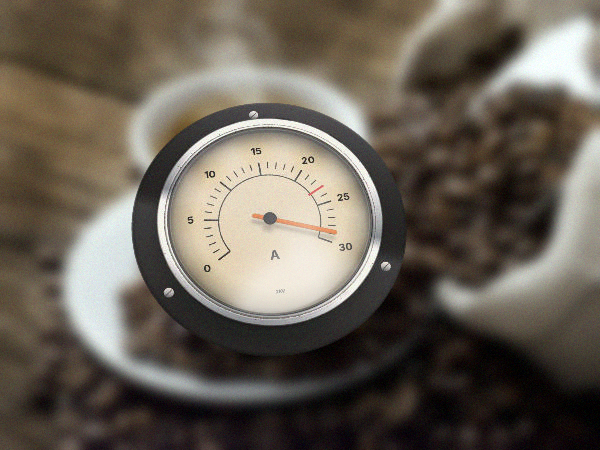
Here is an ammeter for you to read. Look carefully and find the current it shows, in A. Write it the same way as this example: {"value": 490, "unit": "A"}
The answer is {"value": 29, "unit": "A"}
